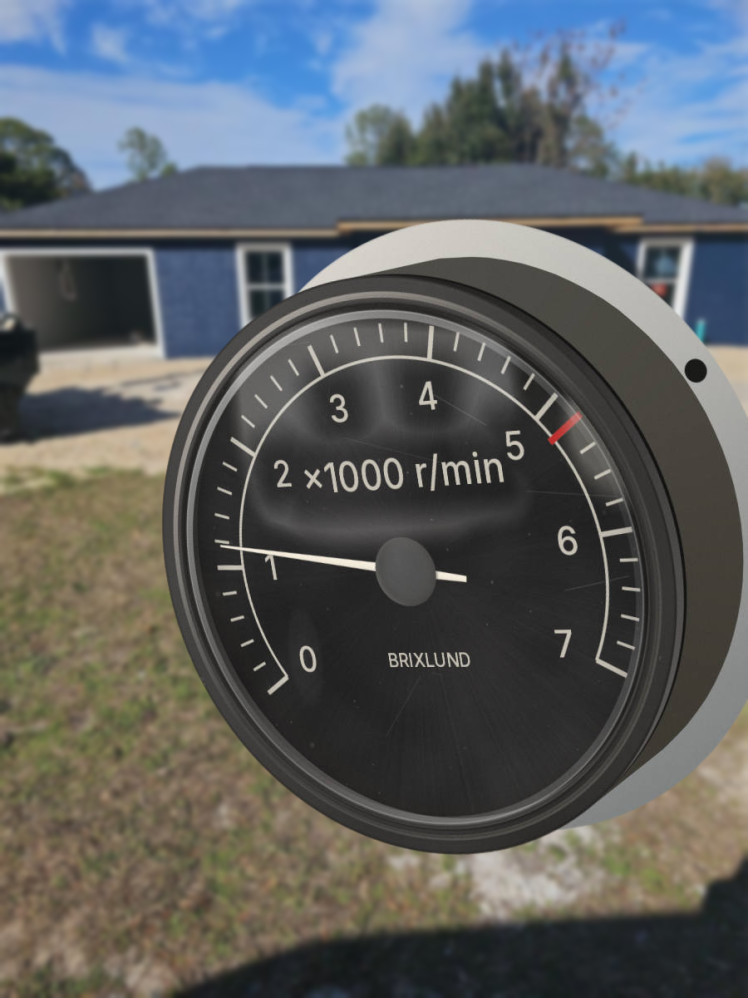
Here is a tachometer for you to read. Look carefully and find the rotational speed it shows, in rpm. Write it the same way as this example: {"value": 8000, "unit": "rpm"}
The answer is {"value": 1200, "unit": "rpm"}
